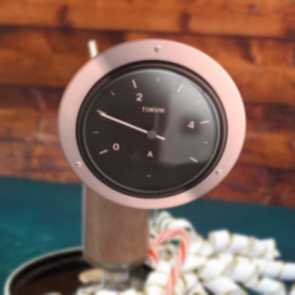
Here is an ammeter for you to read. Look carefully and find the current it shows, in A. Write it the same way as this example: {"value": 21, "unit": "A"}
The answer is {"value": 1, "unit": "A"}
